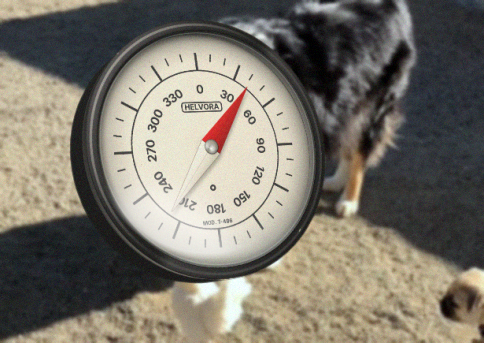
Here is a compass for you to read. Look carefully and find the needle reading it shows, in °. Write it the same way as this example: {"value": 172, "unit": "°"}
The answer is {"value": 40, "unit": "°"}
